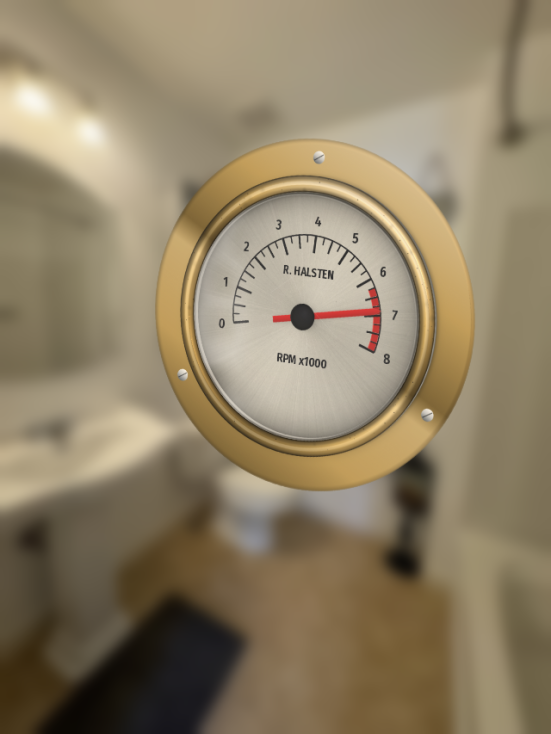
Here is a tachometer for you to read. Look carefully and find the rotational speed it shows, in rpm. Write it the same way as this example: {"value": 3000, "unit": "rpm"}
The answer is {"value": 6875, "unit": "rpm"}
